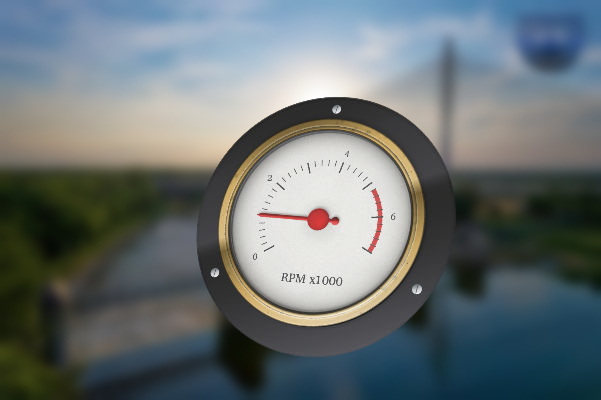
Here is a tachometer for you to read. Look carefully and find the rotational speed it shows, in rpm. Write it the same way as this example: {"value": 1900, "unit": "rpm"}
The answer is {"value": 1000, "unit": "rpm"}
